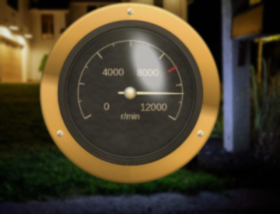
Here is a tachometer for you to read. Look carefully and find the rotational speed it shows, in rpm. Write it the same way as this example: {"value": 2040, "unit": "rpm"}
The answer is {"value": 10500, "unit": "rpm"}
